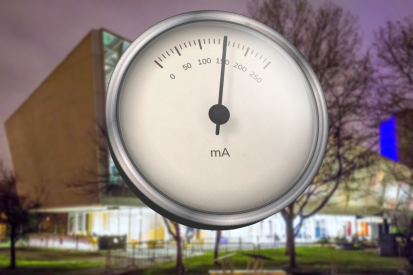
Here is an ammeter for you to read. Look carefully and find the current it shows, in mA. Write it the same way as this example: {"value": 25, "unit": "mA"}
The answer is {"value": 150, "unit": "mA"}
